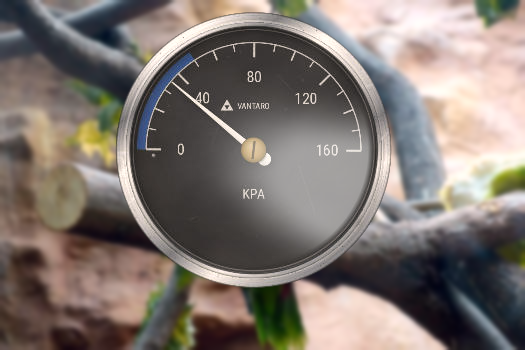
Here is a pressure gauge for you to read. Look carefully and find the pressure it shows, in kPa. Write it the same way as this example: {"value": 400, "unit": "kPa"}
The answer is {"value": 35, "unit": "kPa"}
